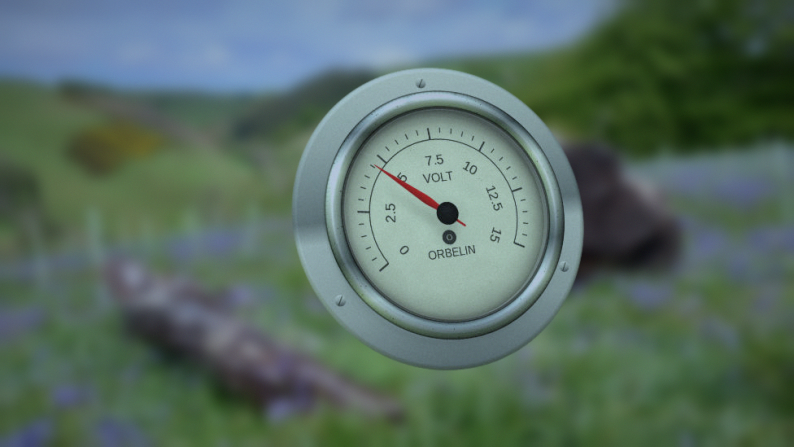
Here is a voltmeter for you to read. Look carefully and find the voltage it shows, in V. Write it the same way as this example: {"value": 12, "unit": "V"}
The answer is {"value": 4.5, "unit": "V"}
